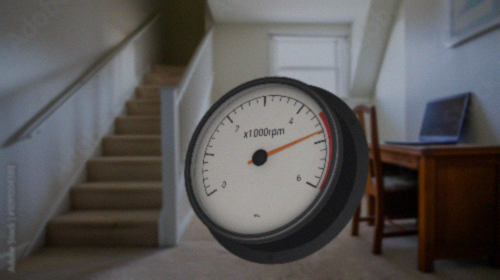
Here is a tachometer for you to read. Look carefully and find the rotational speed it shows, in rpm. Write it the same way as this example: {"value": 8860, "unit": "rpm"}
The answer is {"value": 4800, "unit": "rpm"}
